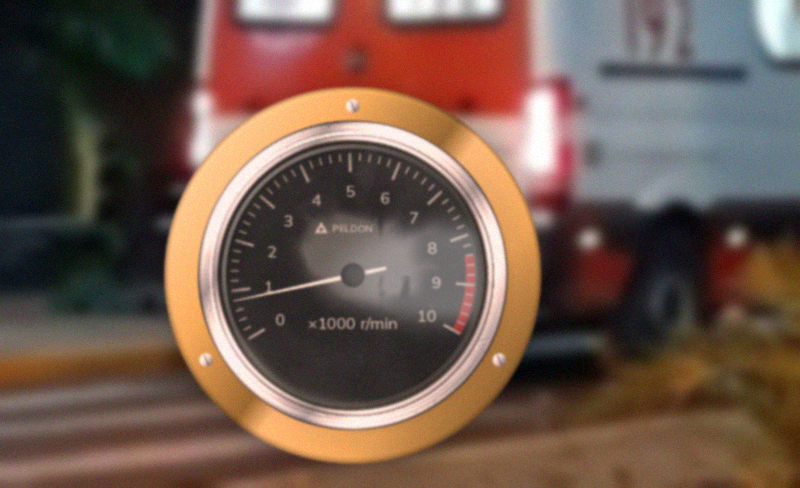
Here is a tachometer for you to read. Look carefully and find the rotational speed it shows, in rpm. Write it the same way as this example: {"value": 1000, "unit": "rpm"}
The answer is {"value": 800, "unit": "rpm"}
